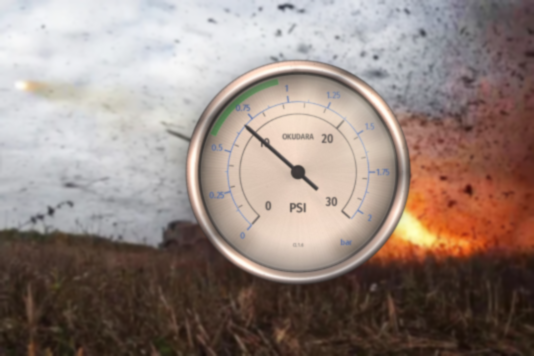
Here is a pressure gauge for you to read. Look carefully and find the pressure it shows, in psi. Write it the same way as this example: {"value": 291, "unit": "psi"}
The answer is {"value": 10, "unit": "psi"}
